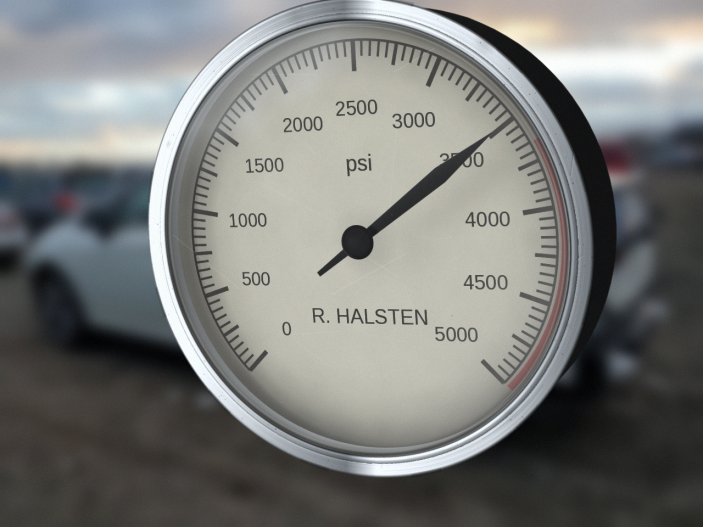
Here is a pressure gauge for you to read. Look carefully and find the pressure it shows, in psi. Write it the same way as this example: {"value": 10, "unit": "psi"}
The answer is {"value": 3500, "unit": "psi"}
